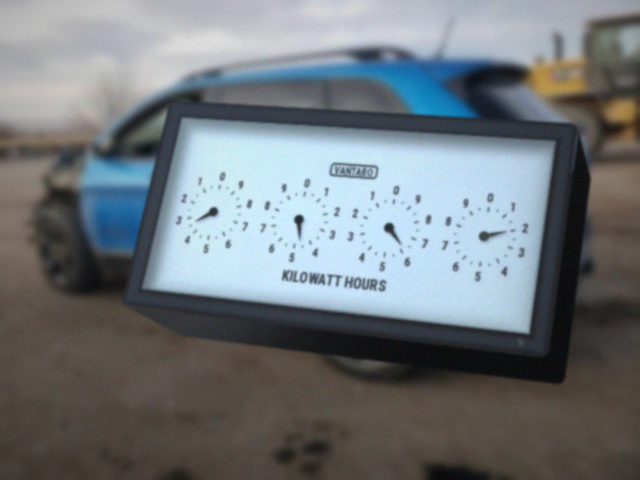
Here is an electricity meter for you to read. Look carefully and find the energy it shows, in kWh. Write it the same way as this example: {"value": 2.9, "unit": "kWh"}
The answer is {"value": 3462, "unit": "kWh"}
